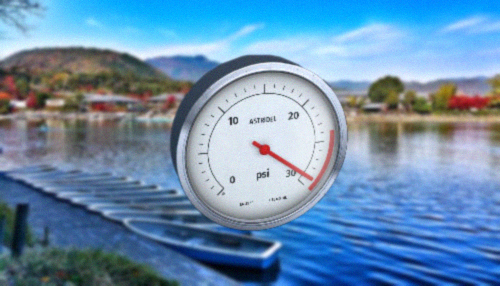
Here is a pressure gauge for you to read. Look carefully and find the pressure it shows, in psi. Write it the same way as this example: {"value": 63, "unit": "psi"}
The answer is {"value": 29, "unit": "psi"}
